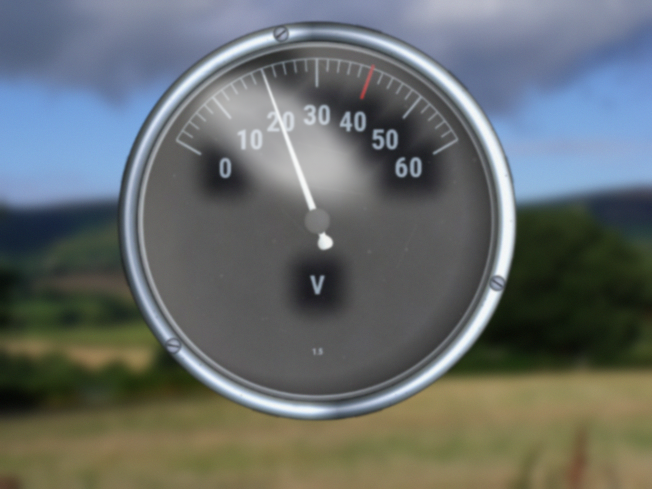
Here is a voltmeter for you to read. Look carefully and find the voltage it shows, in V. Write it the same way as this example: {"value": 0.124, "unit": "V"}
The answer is {"value": 20, "unit": "V"}
